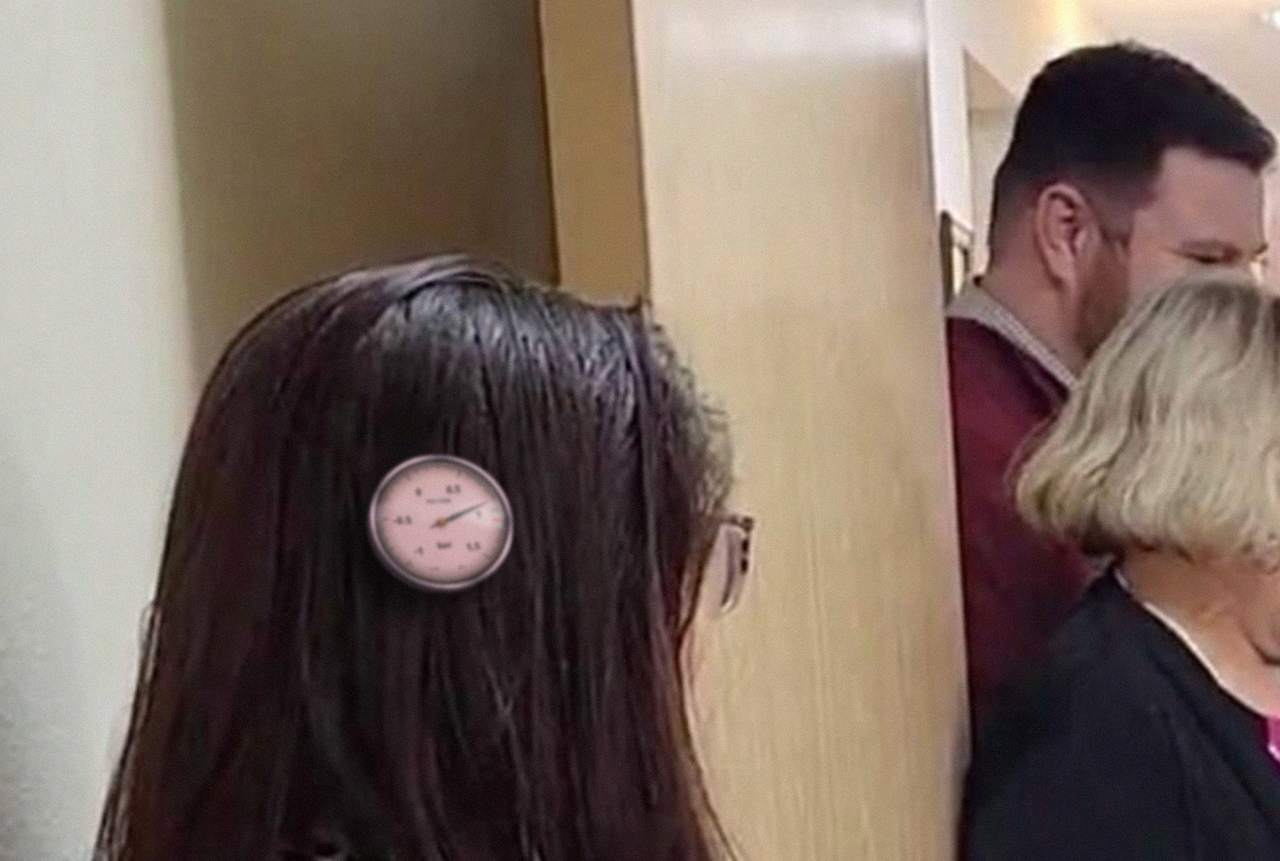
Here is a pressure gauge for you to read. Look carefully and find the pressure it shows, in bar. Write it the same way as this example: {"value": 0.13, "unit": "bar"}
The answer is {"value": 0.9, "unit": "bar"}
